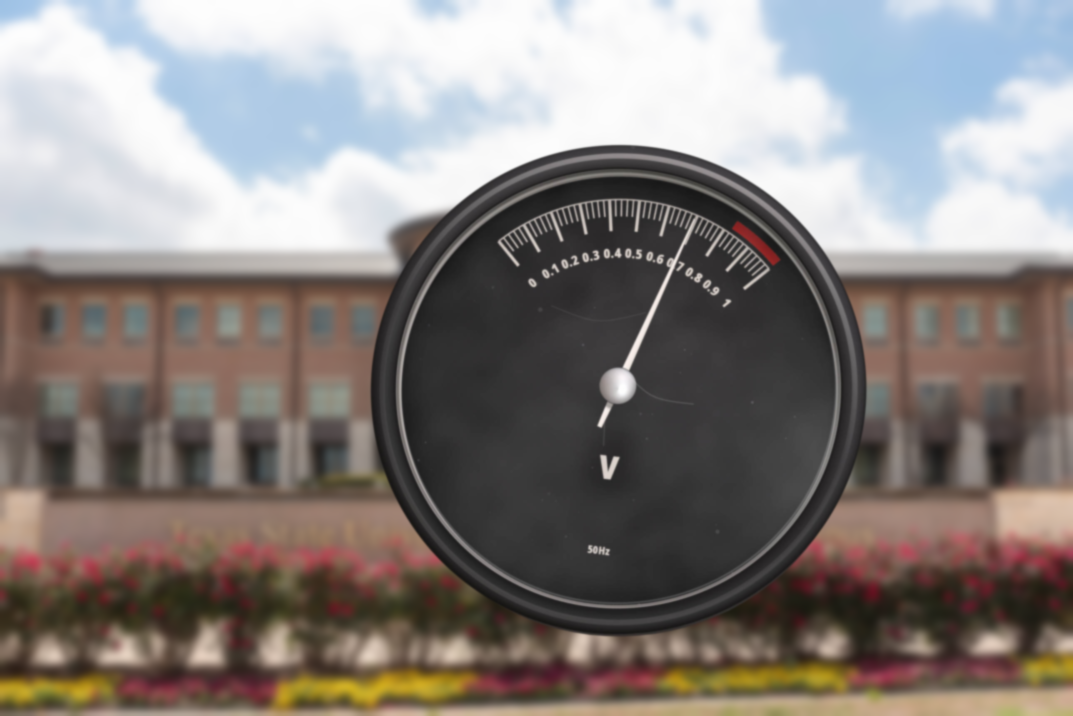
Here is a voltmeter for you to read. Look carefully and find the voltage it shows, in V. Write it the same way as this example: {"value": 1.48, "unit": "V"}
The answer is {"value": 0.7, "unit": "V"}
